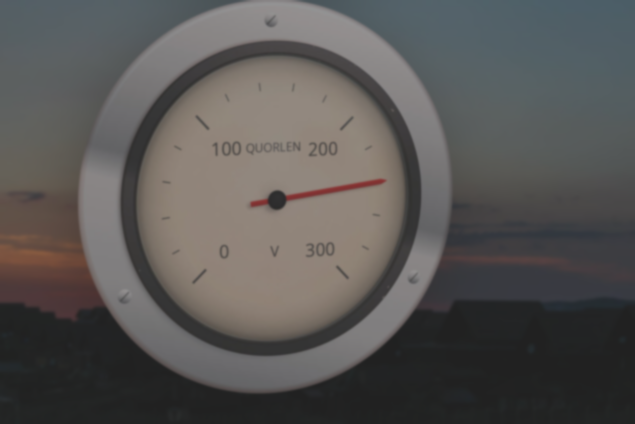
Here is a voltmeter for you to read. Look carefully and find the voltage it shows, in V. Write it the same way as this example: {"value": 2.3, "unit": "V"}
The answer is {"value": 240, "unit": "V"}
